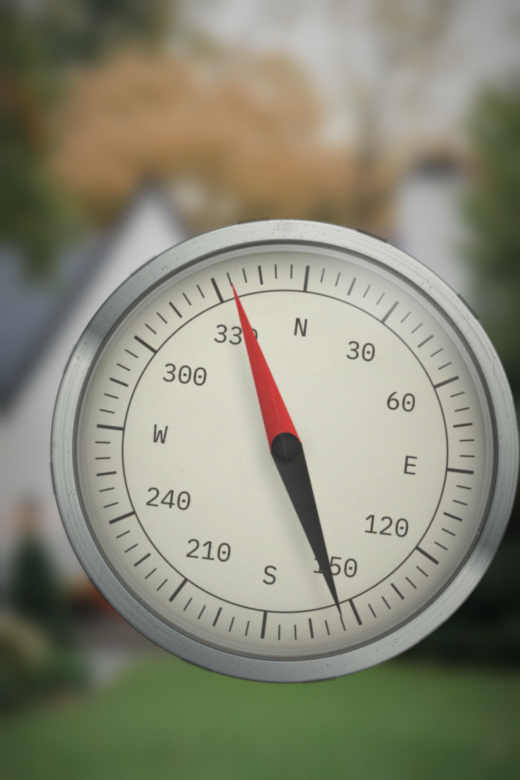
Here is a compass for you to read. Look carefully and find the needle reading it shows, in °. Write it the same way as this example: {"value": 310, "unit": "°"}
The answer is {"value": 335, "unit": "°"}
